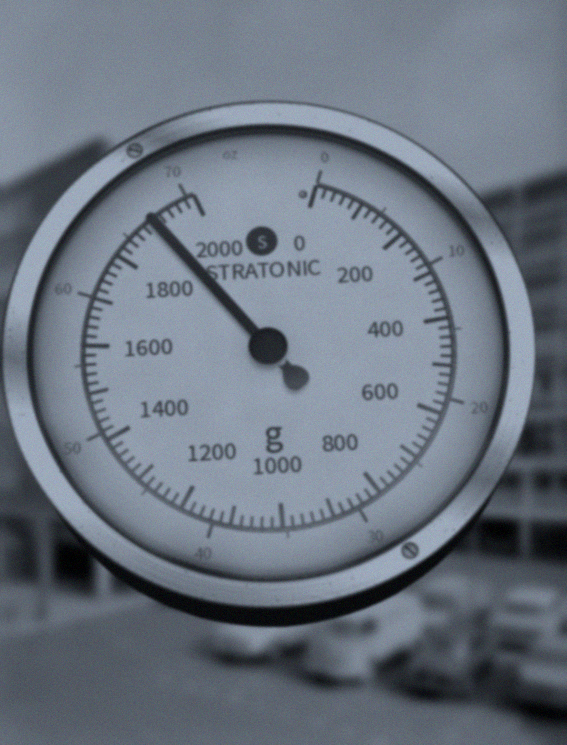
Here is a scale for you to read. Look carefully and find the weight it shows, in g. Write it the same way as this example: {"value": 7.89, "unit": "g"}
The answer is {"value": 1900, "unit": "g"}
